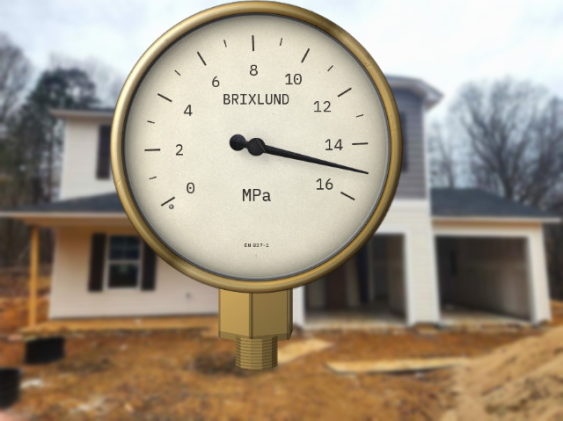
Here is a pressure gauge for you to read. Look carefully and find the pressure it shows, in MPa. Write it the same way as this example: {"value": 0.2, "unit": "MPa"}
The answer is {"value": 15, "unit": "MPa"}
